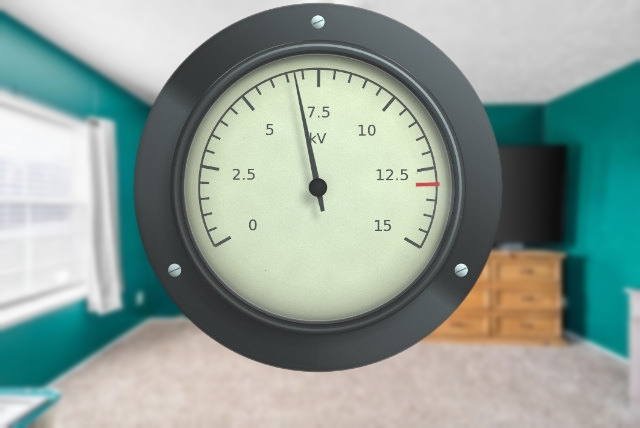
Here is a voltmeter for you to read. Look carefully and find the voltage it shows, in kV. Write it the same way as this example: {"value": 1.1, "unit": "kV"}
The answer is {"value": 6.75, "unit": "kV"}
